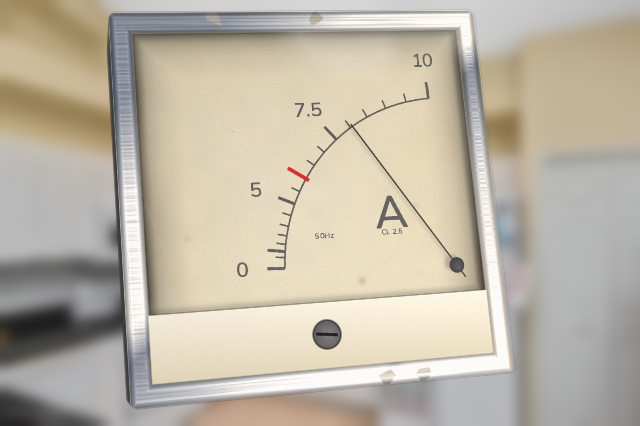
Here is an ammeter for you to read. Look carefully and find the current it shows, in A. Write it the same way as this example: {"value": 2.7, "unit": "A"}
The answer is {"value": 8, "unit": "A"}
